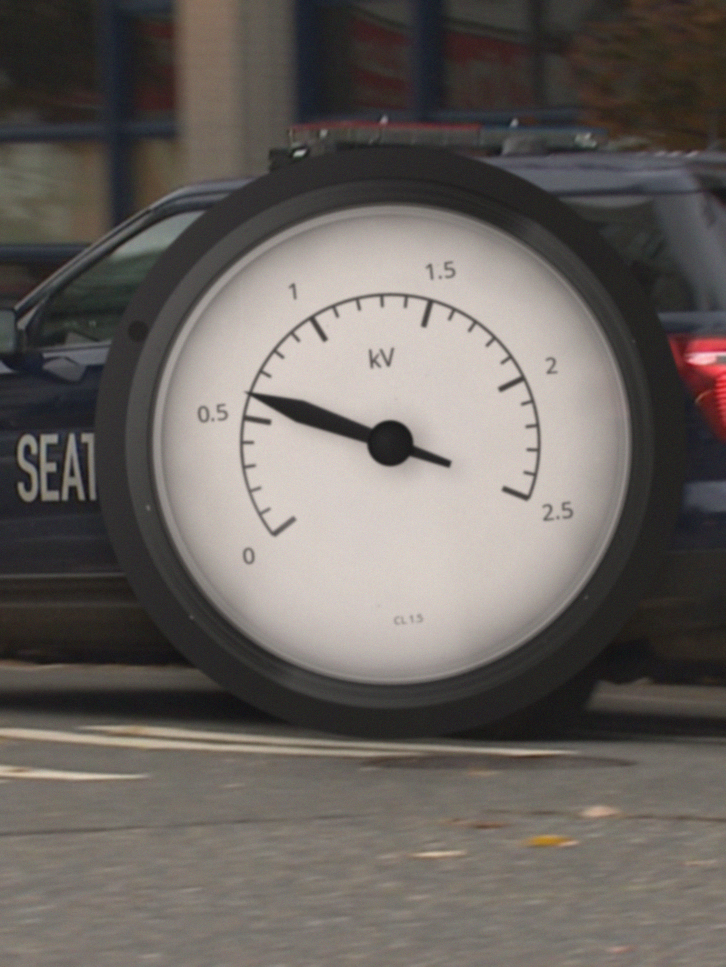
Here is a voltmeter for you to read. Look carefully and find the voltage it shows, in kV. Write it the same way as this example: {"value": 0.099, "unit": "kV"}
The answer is {"value": 0.6, "unit": "kV"}
